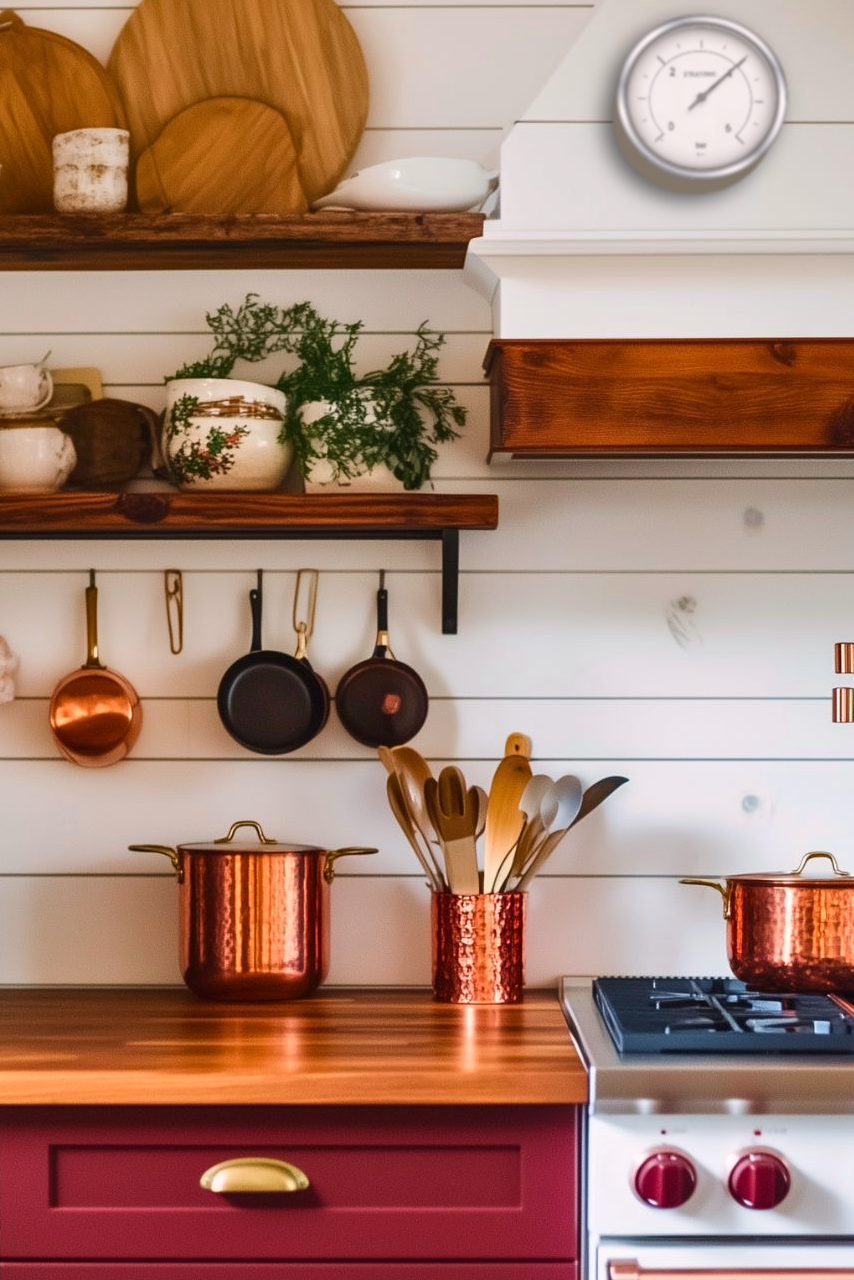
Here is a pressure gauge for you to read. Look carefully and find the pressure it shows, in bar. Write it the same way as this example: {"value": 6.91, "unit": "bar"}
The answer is {"value": 4, "unit": "bar"}
